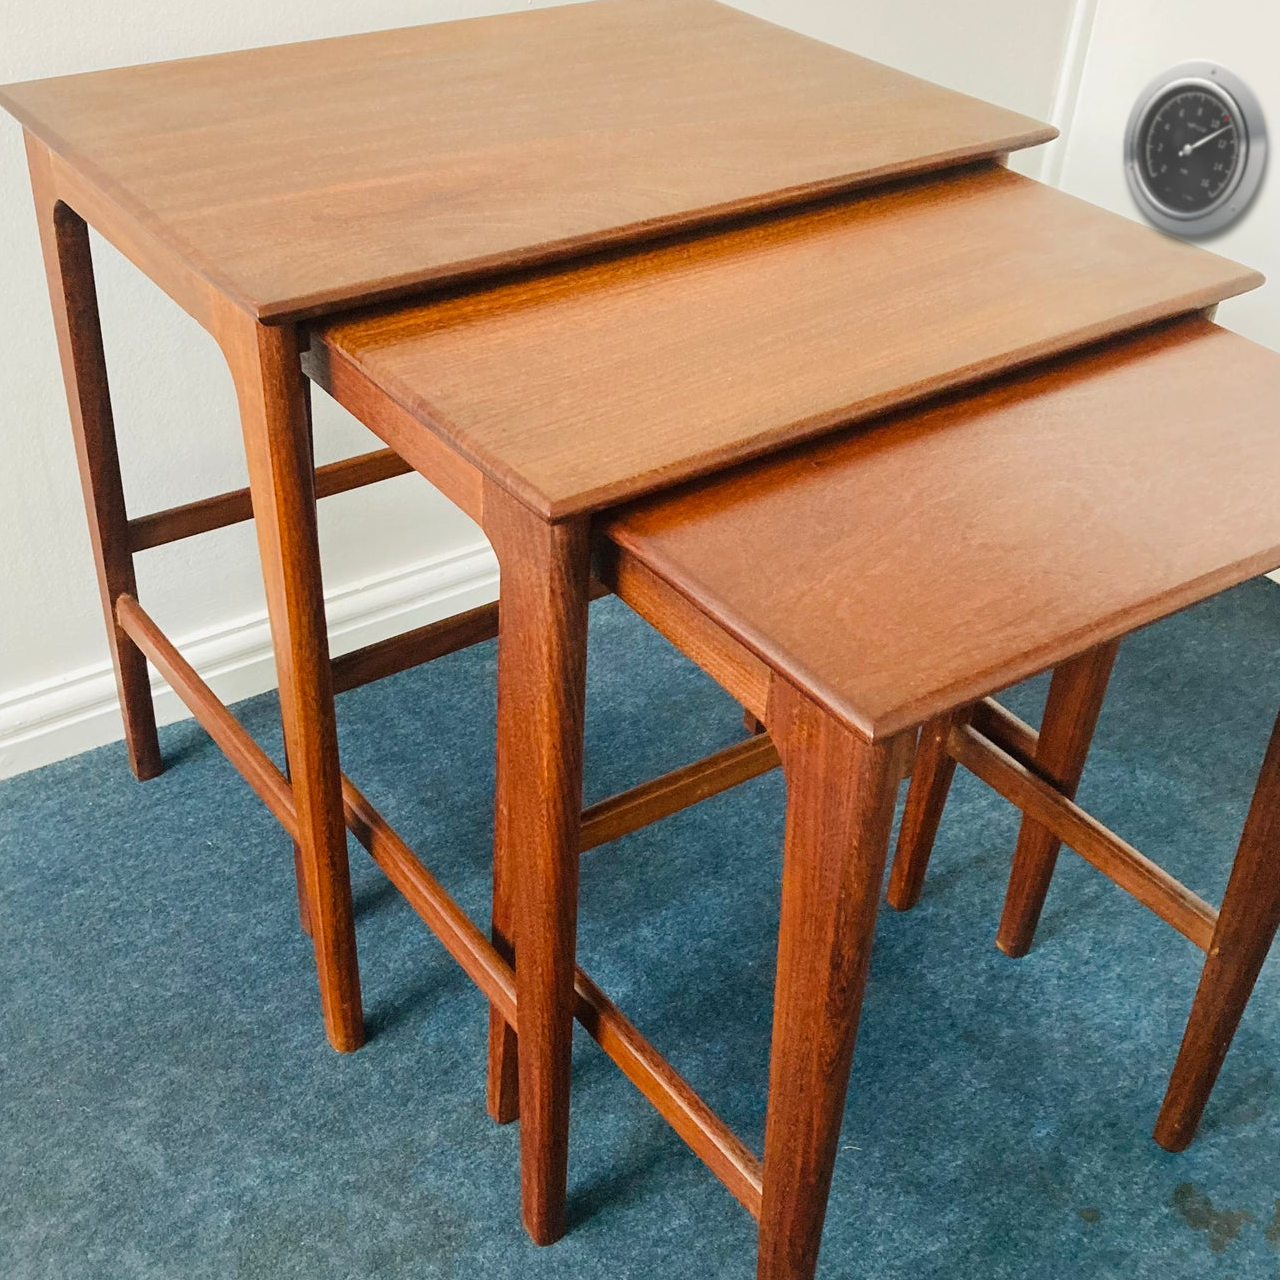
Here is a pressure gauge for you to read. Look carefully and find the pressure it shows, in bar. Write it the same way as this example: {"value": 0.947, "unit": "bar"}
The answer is {"value": 11, "unit": "bar"}
